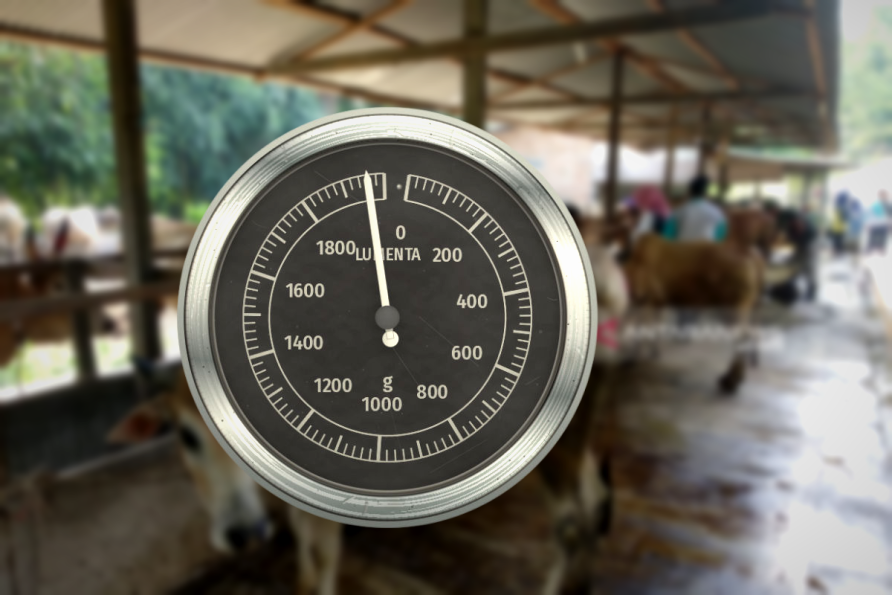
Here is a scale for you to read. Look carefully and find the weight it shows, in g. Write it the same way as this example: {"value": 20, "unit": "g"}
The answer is {"value": 1960, "unit": "g"}
